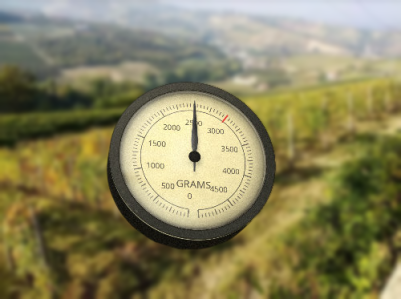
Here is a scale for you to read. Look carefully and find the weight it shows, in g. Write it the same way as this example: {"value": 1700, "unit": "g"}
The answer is {"value": 2500, "unit": "g"}
